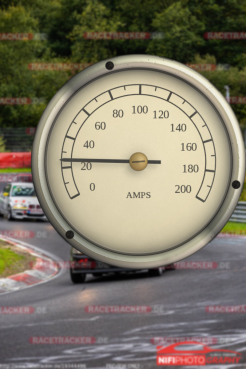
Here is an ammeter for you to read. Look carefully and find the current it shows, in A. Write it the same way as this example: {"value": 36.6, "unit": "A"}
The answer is {"value": 25, "unit": "A"}
